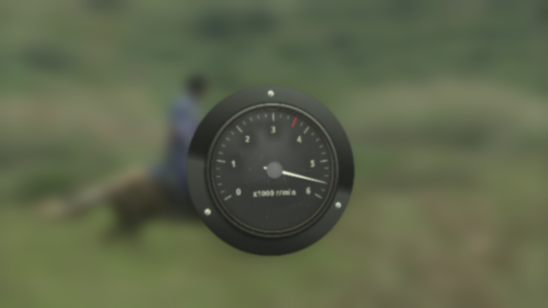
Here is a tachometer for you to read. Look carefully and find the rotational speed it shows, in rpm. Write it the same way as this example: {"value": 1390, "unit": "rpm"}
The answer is {"value": 5600, "unit": "rpm"}
